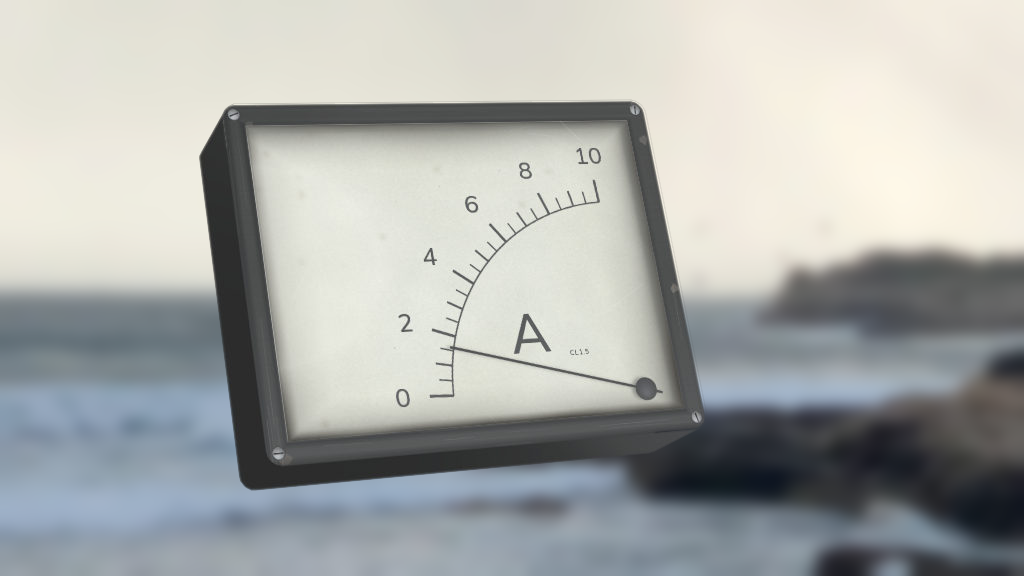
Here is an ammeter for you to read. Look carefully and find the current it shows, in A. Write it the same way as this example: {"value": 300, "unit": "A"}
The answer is {"value": 1.5, "unit": "A"}
